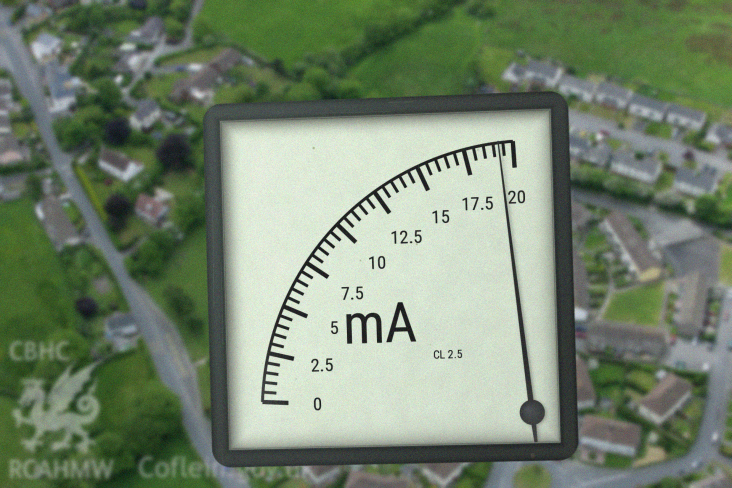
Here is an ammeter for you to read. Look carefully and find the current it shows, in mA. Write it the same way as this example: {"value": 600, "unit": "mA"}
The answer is {"value": 19.25, "unit": "mA"}
